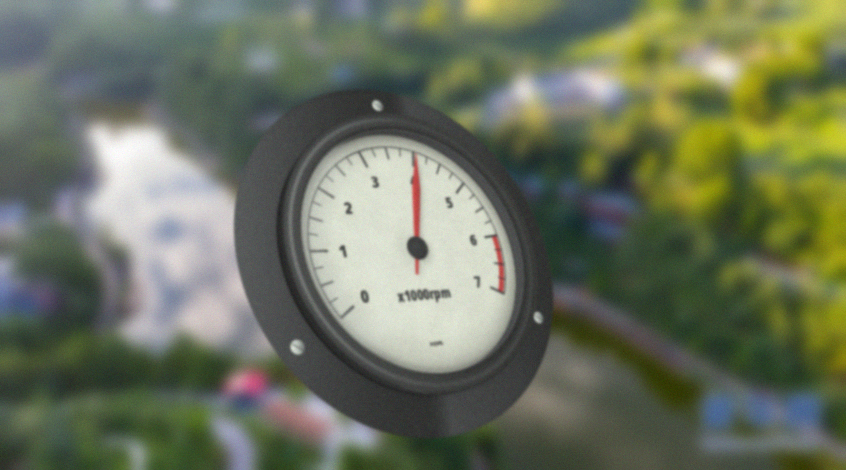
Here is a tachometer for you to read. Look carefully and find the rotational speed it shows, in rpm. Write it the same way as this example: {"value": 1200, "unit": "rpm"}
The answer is {"value": 4000, "unit": "rpm"}
